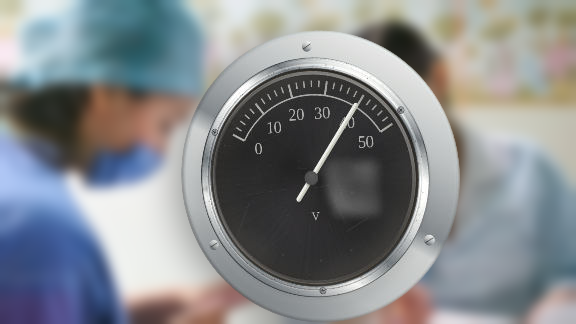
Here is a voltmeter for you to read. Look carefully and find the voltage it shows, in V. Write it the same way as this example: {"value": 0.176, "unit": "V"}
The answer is {"value": 40, "unit": "V"}
